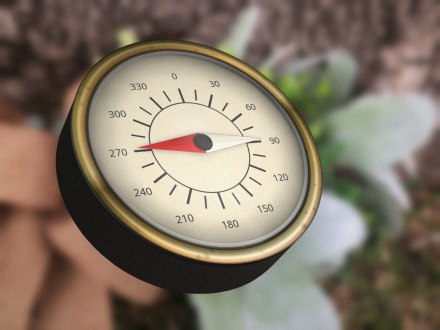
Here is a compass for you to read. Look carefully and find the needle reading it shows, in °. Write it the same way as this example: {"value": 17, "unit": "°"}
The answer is {"value": 270, "unit": "°"}
